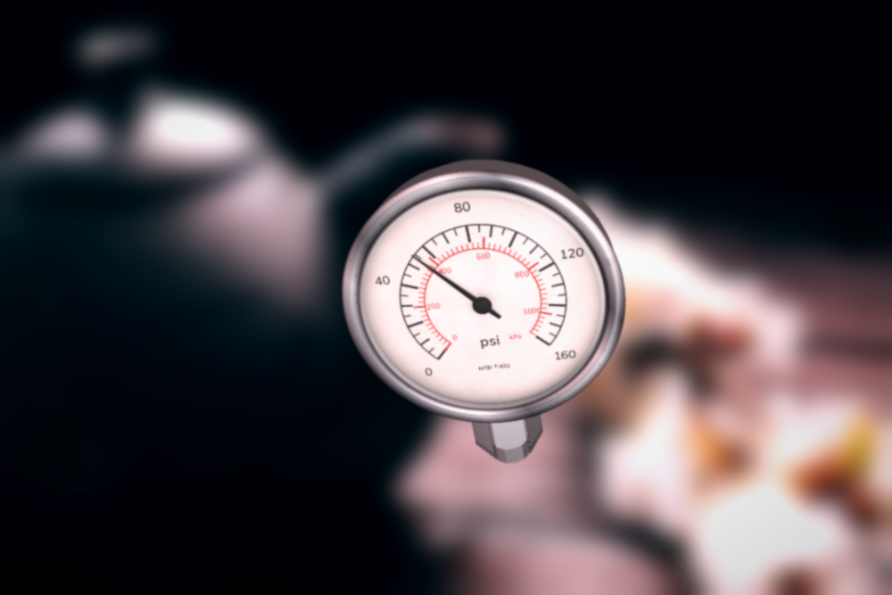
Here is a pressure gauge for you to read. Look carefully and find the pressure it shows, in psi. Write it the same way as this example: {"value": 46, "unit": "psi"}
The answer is {"value": 55, "unit": "psi"}
